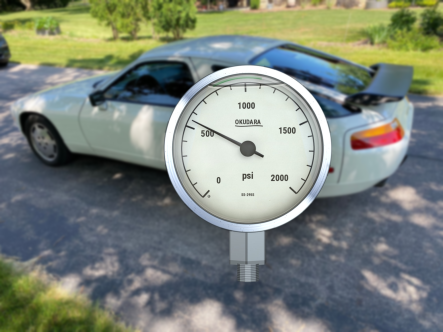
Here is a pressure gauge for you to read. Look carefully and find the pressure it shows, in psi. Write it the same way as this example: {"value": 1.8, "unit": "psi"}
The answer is {"value": 550, "unit": "psi"}
